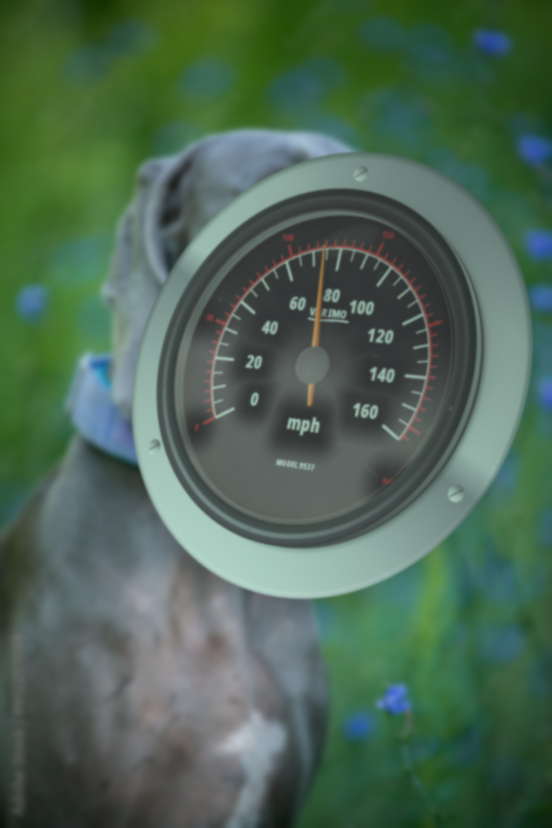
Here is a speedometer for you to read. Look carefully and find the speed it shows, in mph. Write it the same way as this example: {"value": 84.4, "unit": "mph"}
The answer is {"value": 75, "unit": "mph"}
